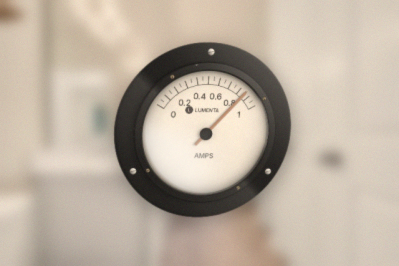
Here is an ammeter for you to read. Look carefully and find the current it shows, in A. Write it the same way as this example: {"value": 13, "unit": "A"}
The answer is {"value": 0.85, "unit": "A"}
